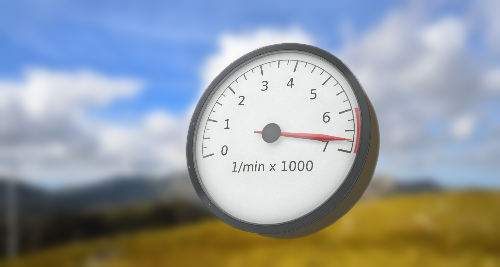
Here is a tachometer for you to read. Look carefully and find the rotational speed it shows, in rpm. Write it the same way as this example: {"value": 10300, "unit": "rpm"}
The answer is {"value": 6750, "unit": "rpm"}
